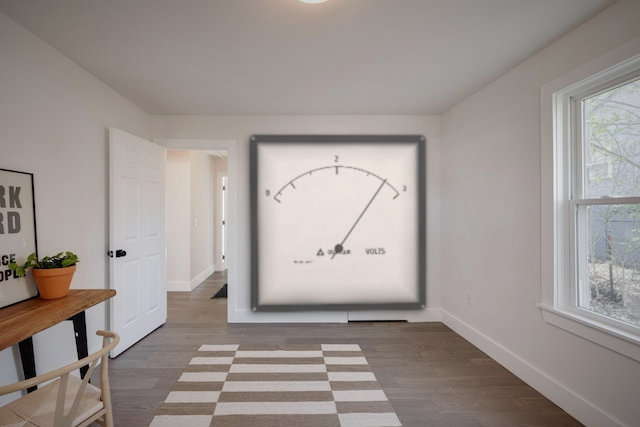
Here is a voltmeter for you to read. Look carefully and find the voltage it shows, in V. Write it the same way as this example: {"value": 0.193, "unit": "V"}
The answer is {"value": 2.75, "unit": "V"}
